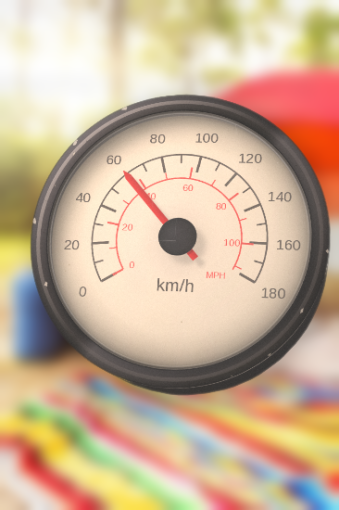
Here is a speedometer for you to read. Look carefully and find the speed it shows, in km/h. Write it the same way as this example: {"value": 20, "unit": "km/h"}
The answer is {"value": 60, "unit": "km/h"}
